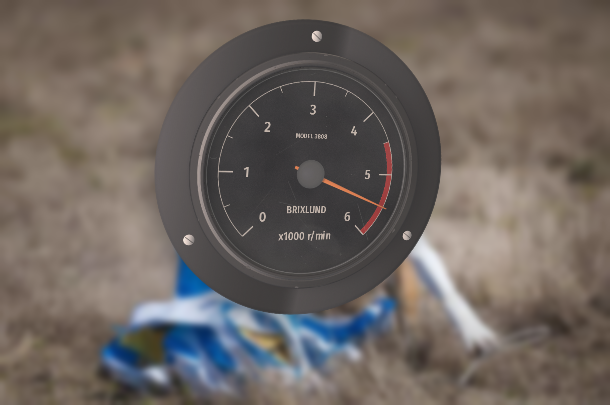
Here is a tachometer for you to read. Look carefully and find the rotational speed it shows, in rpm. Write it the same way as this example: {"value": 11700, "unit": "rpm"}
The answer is {"value": 5500, "unit": "rpm"}
